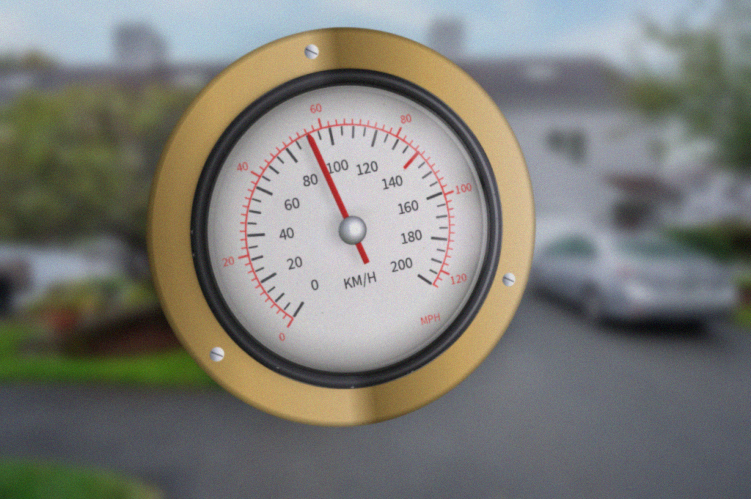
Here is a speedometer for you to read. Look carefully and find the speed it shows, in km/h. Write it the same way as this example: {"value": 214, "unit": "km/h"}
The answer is {"value": 90, "unit": "km/h"}
